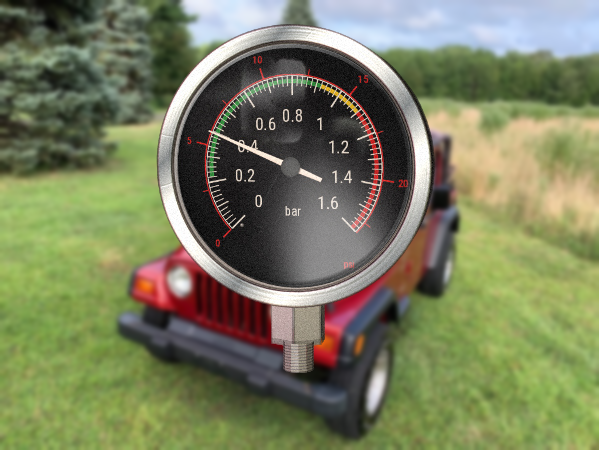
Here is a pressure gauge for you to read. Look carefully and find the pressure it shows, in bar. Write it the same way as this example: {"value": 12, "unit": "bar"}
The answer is {"value": 0.4, "unit": "bar"}
